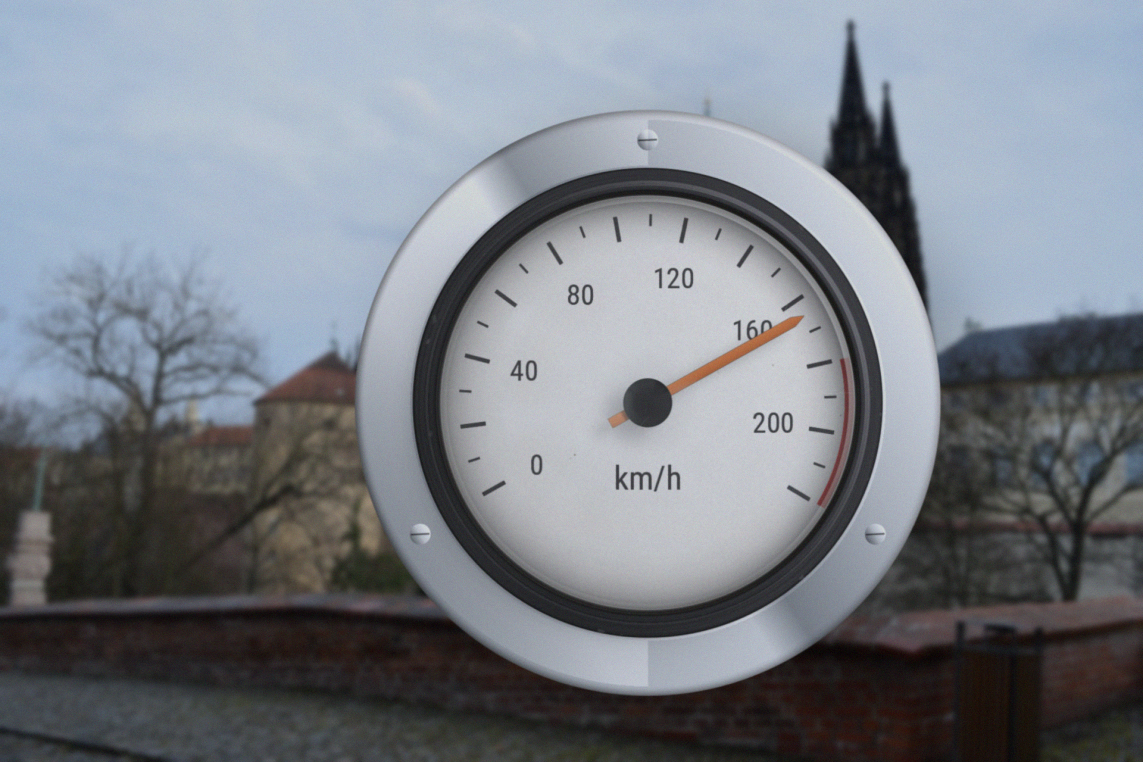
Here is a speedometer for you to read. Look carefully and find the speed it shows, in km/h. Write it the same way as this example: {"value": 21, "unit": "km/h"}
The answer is {"value": 165, "unit": "km/h"}
